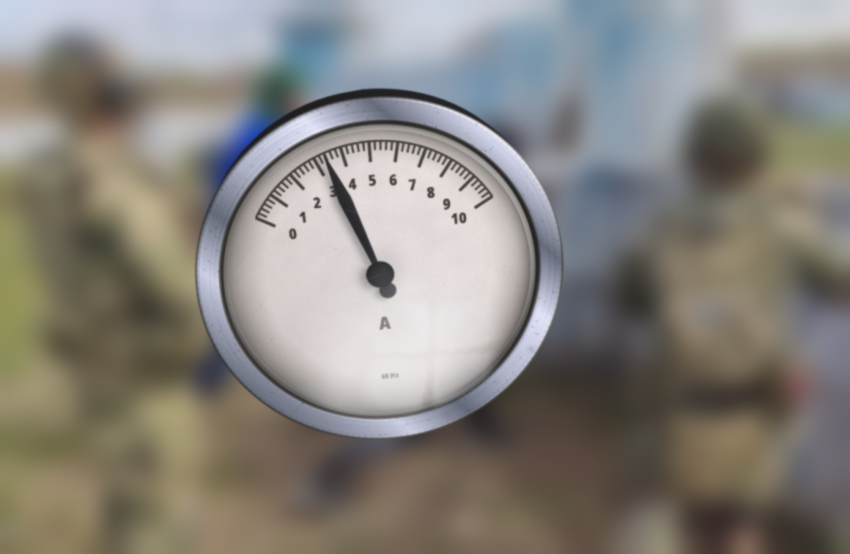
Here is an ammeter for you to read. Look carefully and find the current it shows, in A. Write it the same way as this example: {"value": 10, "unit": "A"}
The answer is {"value": 3.4, "unit": "A"}
